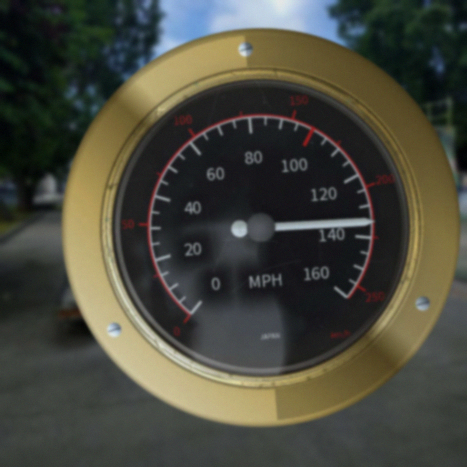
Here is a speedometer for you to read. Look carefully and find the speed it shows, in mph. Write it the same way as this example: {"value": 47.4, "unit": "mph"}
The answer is {"value": 135, "unit": "mph"}
